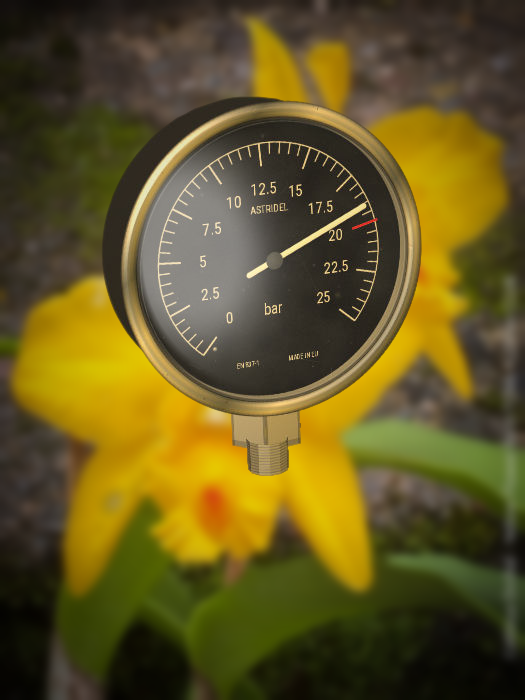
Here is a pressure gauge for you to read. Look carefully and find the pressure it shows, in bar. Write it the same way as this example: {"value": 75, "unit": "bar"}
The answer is {"value": 19, "unit": "bar"}
